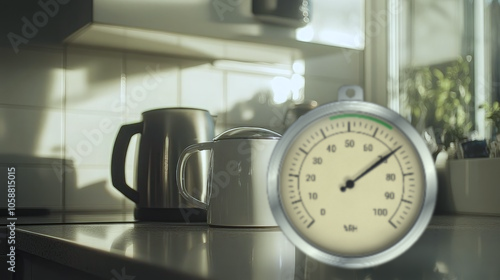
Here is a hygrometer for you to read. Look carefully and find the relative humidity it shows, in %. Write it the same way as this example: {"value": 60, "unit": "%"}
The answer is {"value": 70, "unit": "%"}
